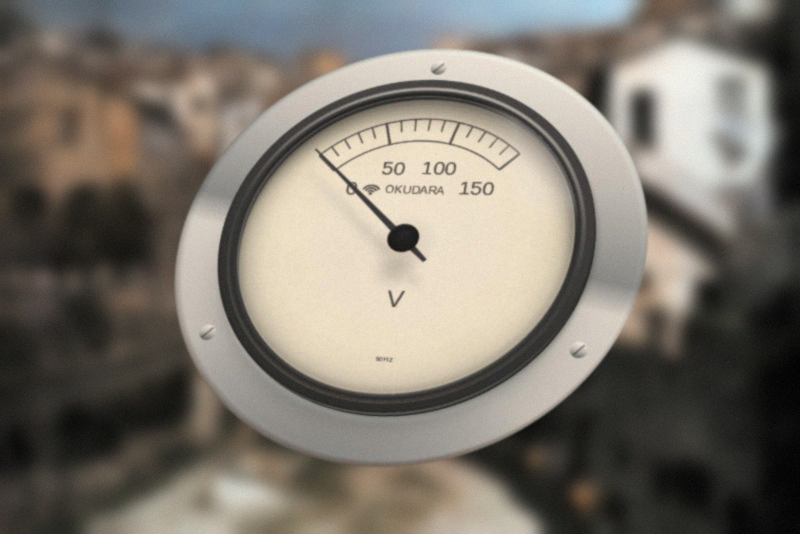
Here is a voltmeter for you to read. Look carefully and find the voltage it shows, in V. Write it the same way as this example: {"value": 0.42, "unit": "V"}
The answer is {"value": 0, "unit": "V"}
